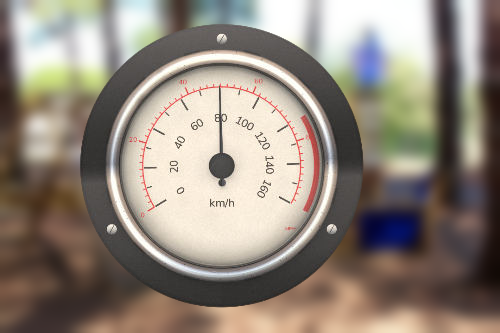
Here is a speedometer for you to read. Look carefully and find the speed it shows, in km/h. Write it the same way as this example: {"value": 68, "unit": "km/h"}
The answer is {"value": 80, "unit": "km/h"}
